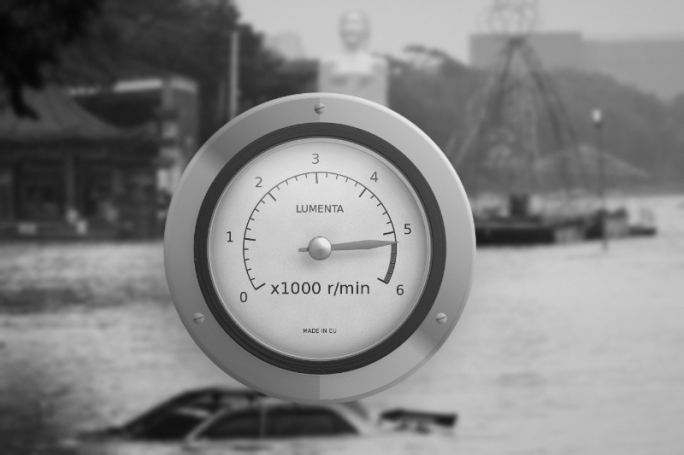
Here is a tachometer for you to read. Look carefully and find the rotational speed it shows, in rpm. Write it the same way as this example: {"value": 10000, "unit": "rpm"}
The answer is {"value": 5200, "unit": "rpm"}
